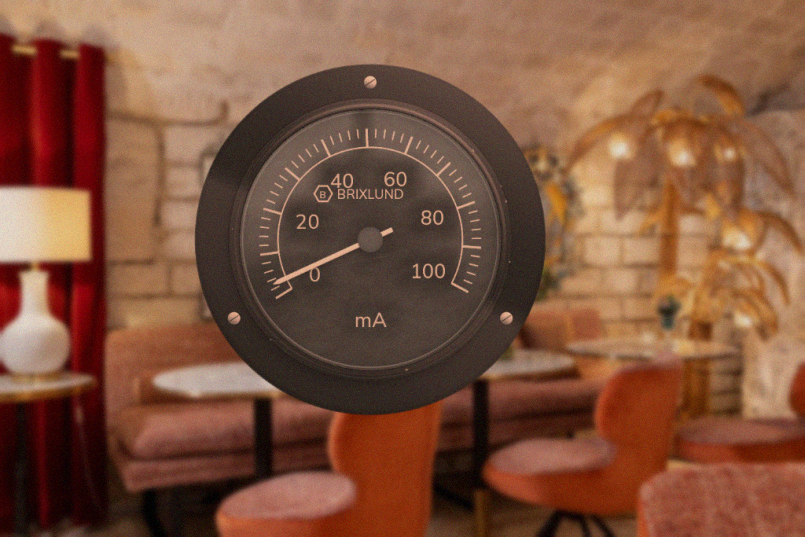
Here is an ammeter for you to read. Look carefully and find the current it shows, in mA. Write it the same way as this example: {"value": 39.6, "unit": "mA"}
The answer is {"value": 3, "unit": "mA"}
